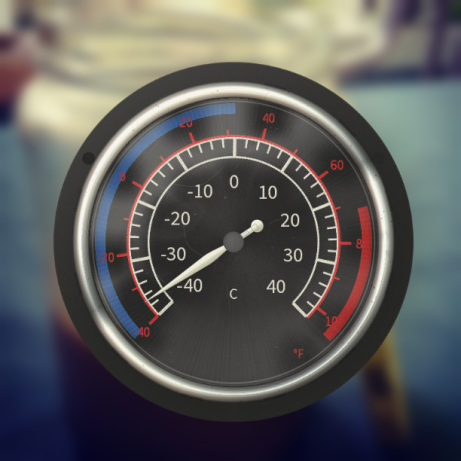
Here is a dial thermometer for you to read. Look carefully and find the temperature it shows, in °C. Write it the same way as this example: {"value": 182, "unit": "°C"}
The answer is {"value": -37, "unit": "°C"}
